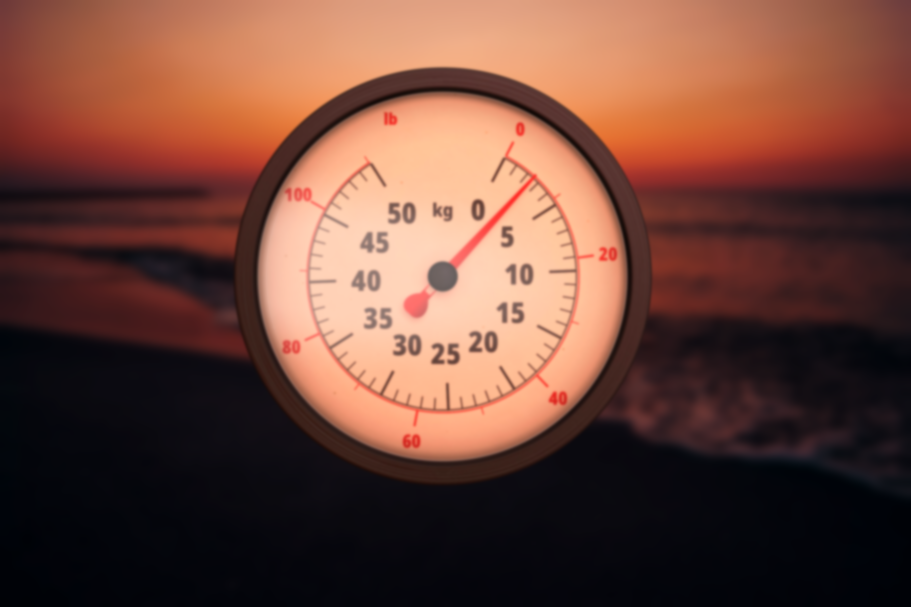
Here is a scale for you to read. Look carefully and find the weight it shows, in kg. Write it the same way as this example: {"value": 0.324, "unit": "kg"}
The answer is {"value": 2.5, "unit": "kg"}
